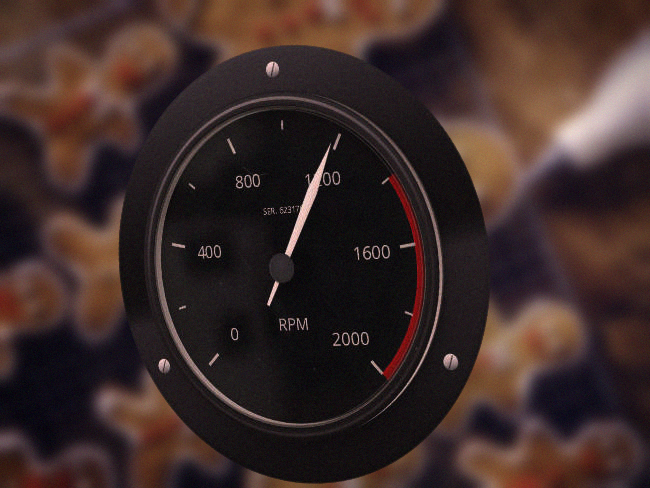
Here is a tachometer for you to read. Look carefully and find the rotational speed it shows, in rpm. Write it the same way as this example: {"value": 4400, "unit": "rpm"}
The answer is {"value": 1200, "unit": "rpm"}
